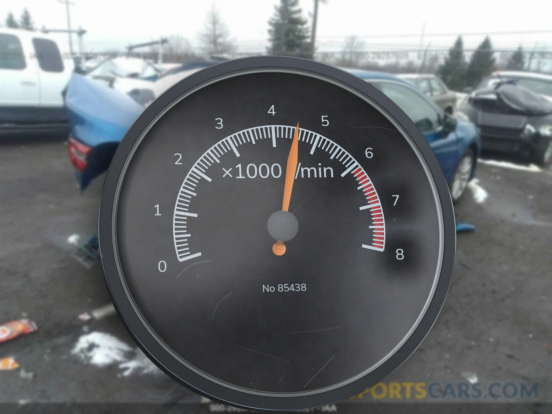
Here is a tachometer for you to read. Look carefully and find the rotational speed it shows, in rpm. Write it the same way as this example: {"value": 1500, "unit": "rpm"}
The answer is {"value": 4500, "unit": "rpm"}
